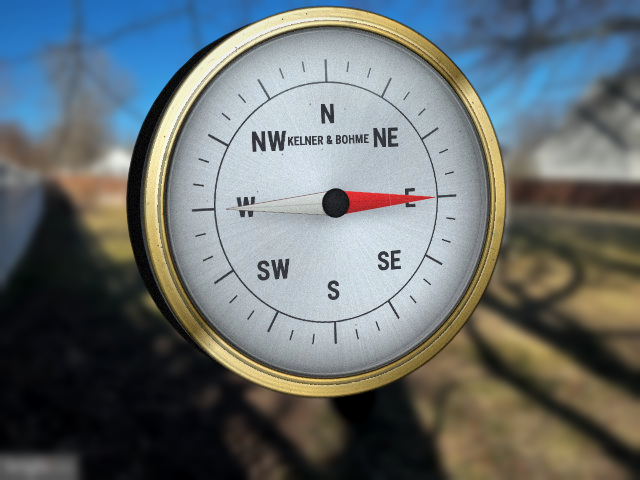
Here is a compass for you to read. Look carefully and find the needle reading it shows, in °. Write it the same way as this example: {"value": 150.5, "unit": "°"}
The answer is {"value": 90, "unit": "°"}
